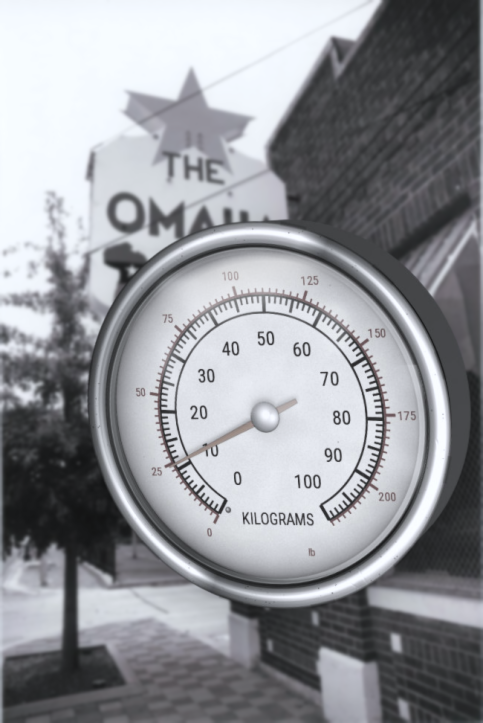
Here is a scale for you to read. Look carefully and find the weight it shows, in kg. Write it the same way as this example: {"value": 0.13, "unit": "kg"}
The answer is {"value": 11, "unit": "kg"}
